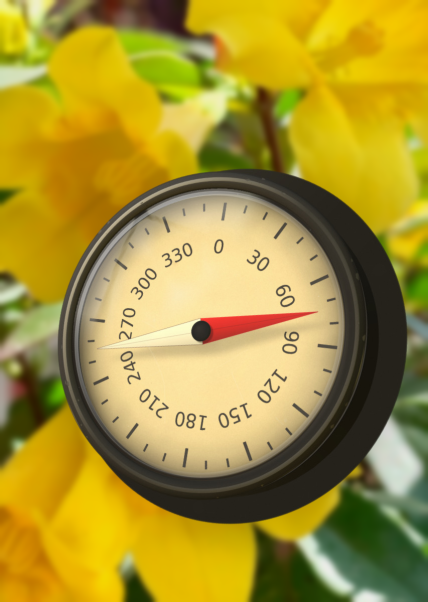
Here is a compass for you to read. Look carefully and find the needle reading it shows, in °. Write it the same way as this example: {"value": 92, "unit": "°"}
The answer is {"value": 75, "unit": "°"}
